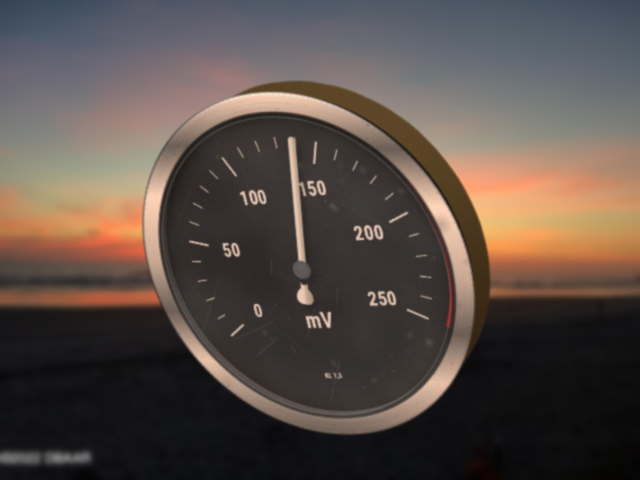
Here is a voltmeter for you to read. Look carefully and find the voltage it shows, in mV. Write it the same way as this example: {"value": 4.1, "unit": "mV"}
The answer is {"value": 140, "unit": "mV"}
